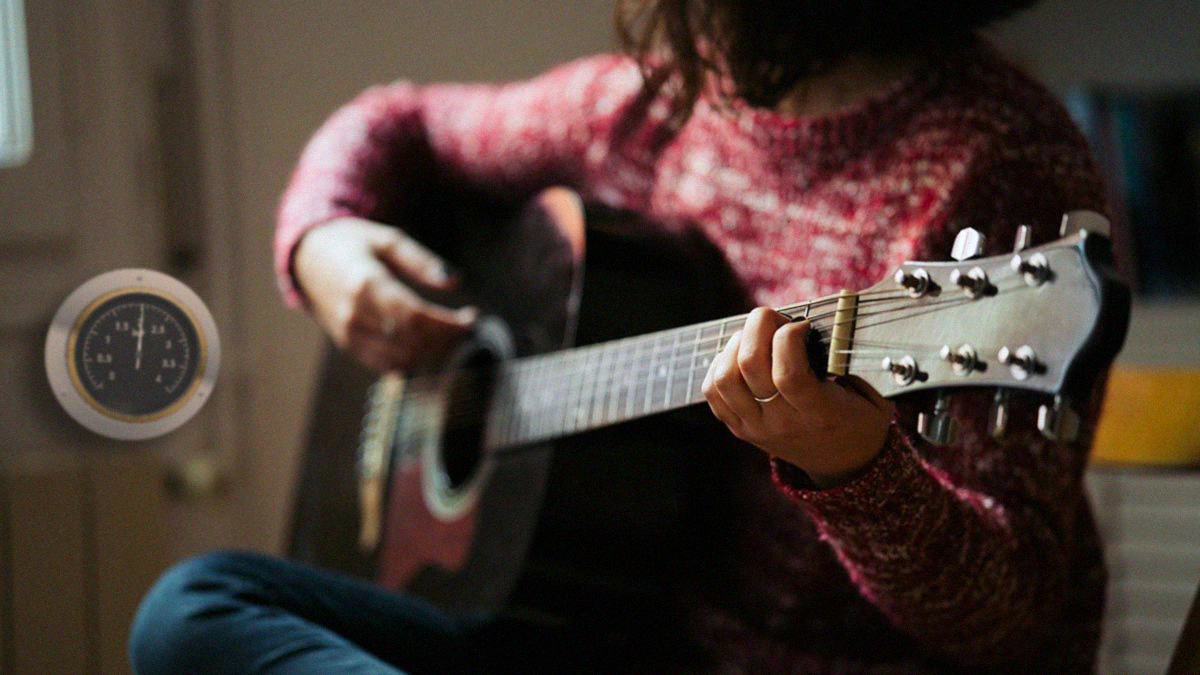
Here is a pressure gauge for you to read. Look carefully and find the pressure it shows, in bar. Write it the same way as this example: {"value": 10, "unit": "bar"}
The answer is {"value": 2, "unit": "bar"}
